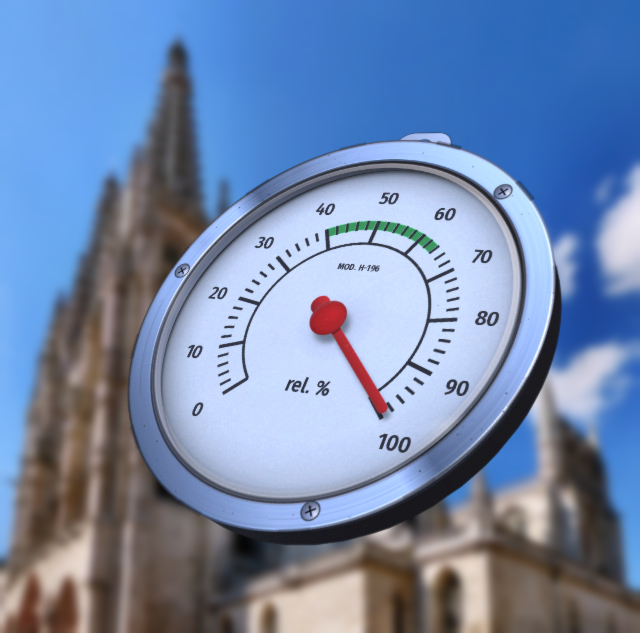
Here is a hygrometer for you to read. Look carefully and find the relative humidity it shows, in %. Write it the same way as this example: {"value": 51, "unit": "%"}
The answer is {"value": 99, "unit": "%"}
